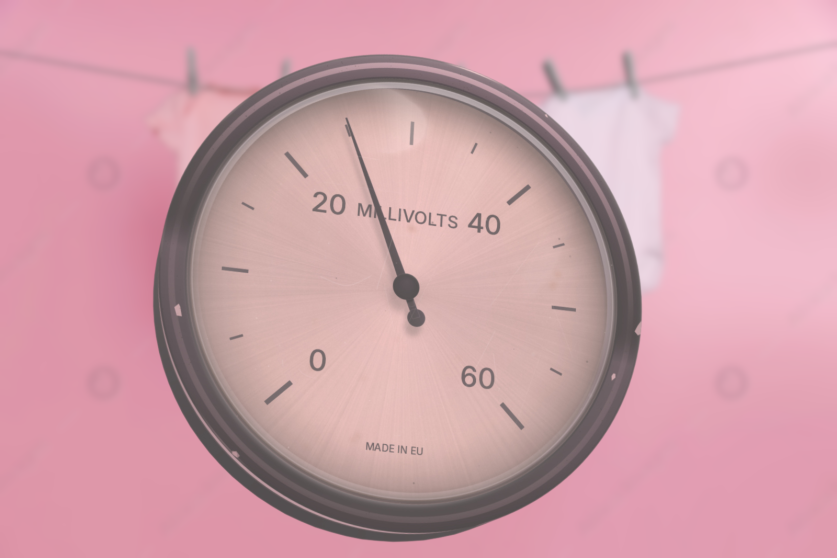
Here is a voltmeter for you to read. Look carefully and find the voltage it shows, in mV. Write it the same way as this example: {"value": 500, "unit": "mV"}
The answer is {"value": 25, "unit": "mV"}
